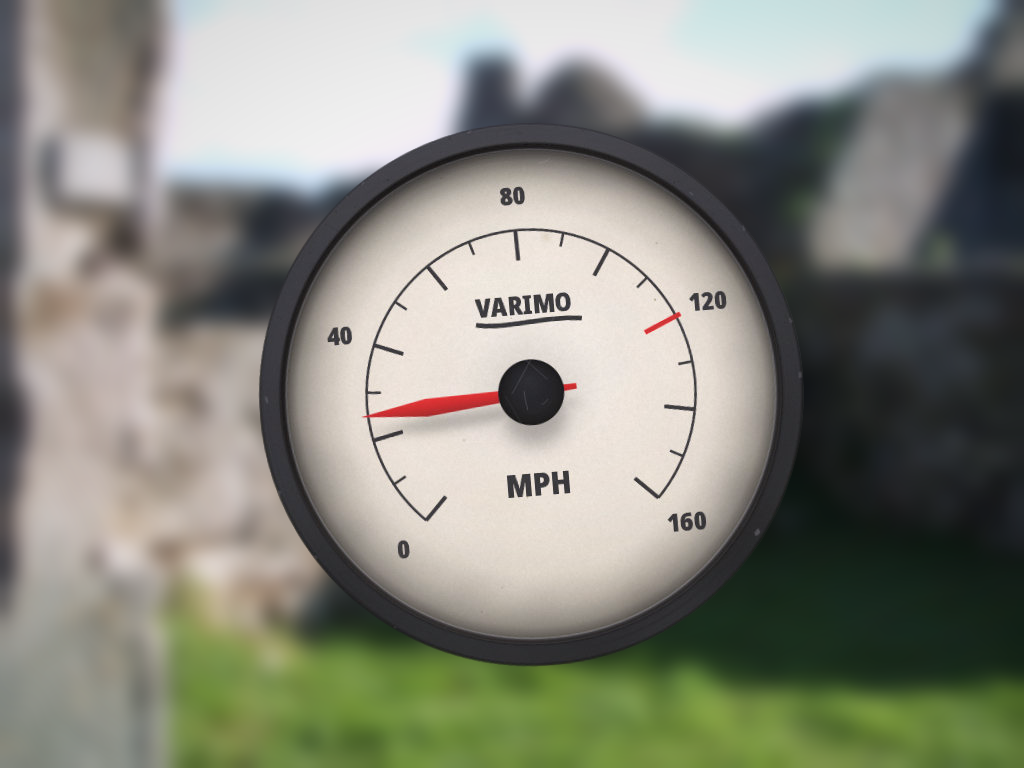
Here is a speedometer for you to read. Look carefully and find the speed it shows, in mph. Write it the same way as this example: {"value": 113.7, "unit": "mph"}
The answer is {"value": 25, "unit": "mph"}
